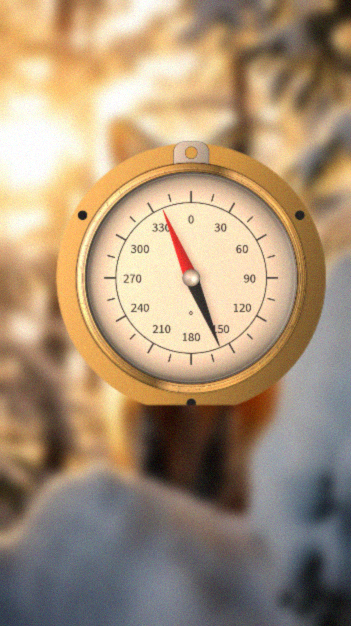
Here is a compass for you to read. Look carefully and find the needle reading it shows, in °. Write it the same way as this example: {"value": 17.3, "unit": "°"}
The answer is {"value": 337.5, "unit": "°"}
